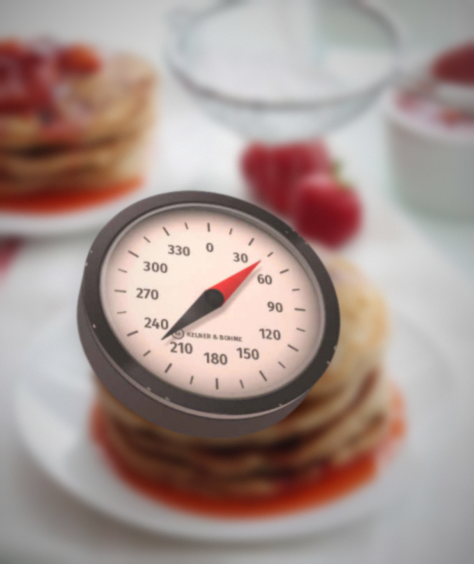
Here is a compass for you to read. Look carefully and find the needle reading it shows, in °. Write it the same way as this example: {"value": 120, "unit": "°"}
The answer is {"value": 45, "unit": "°"}
